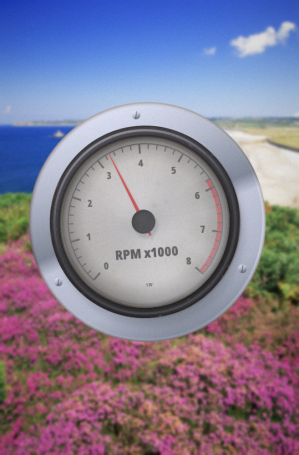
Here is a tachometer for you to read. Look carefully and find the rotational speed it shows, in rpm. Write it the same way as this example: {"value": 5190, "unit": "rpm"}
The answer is {"value": 3300, "unit": "rpm"}
